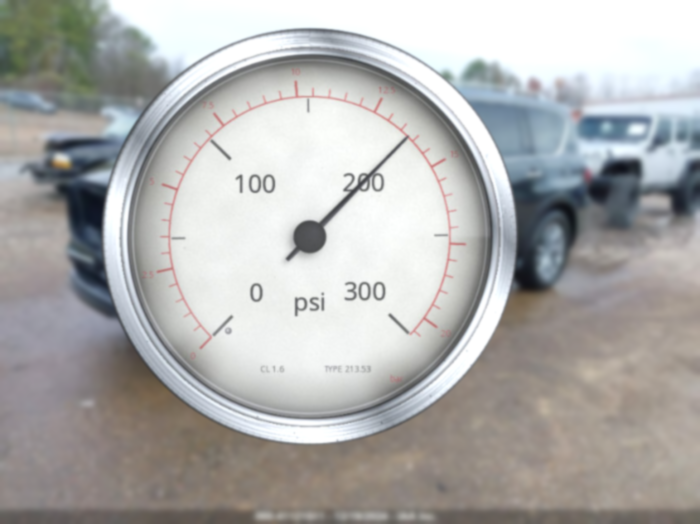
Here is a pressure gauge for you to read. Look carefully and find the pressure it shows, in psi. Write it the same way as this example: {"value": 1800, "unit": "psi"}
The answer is {"value": 200, "unit": "psi"}
